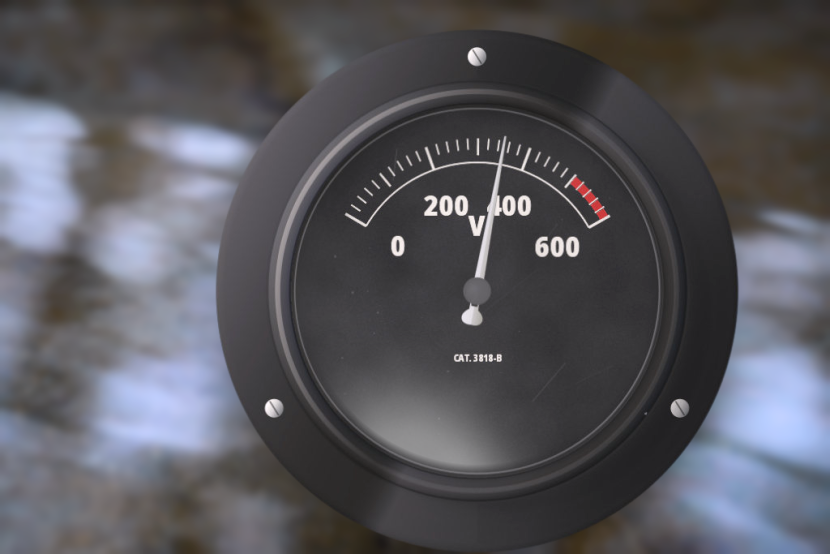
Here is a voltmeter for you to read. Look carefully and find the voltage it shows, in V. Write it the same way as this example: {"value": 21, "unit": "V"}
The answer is {"value": 350, "unit": "V"}
